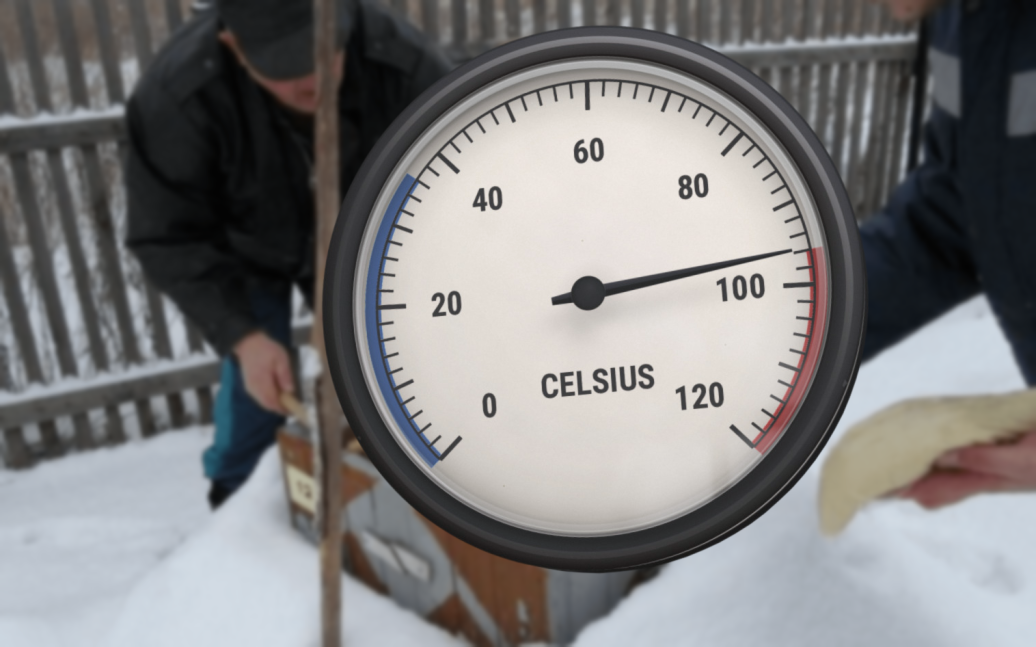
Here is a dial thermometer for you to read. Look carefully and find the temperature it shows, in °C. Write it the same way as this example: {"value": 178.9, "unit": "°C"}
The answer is {"value": 96, "unit": "°C"}
